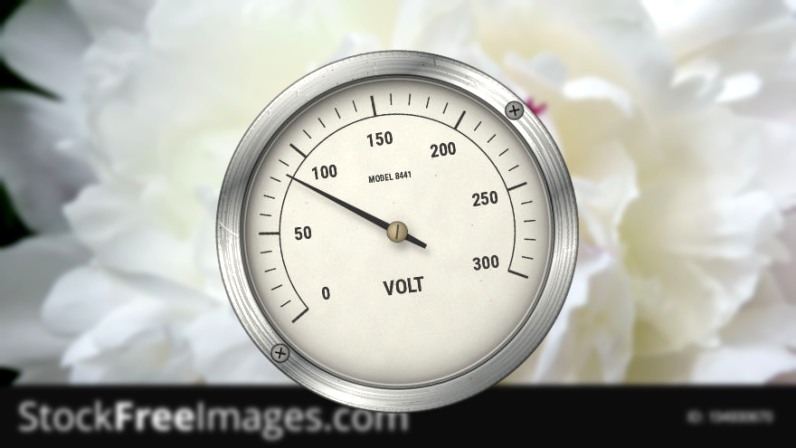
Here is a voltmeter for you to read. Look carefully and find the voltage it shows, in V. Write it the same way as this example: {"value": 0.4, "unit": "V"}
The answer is {"value": 85, "unit": "V"}
